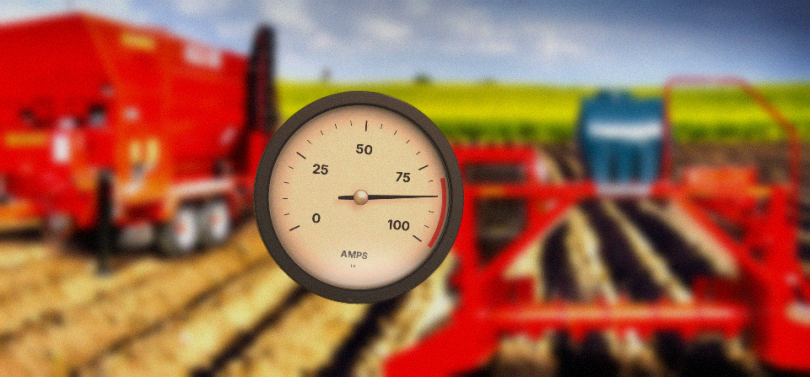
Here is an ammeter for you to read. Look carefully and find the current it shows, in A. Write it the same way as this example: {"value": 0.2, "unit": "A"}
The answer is {"value": 85, "unit": "A"}
